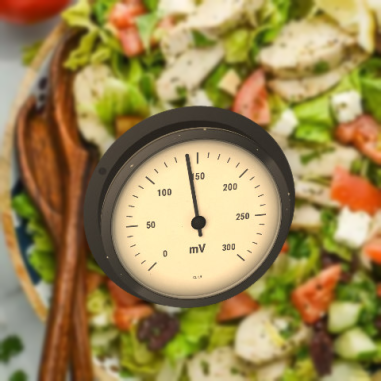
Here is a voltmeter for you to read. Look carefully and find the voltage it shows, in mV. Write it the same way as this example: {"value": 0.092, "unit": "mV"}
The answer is {"value": 140, "unit": "mV"}
